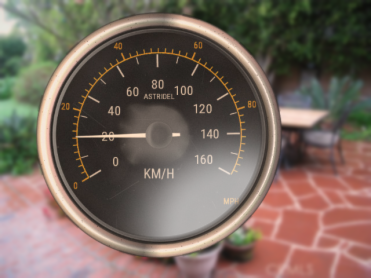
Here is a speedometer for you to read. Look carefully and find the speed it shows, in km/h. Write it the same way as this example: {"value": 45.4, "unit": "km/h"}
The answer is {"value": 20, "unit": "km/h"}
